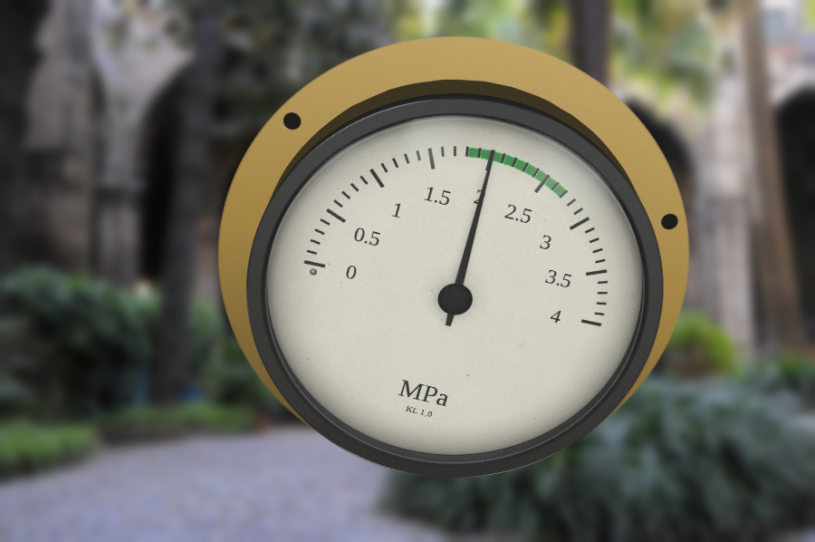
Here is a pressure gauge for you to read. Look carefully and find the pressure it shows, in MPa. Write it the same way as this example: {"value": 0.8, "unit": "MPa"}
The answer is {"value": 2, "unit": "MPa"}
